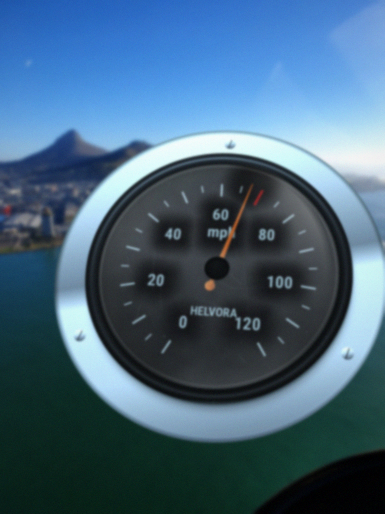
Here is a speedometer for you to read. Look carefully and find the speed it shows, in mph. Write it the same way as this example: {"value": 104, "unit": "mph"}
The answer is {"value": 67.5, "unit": "mph"}
